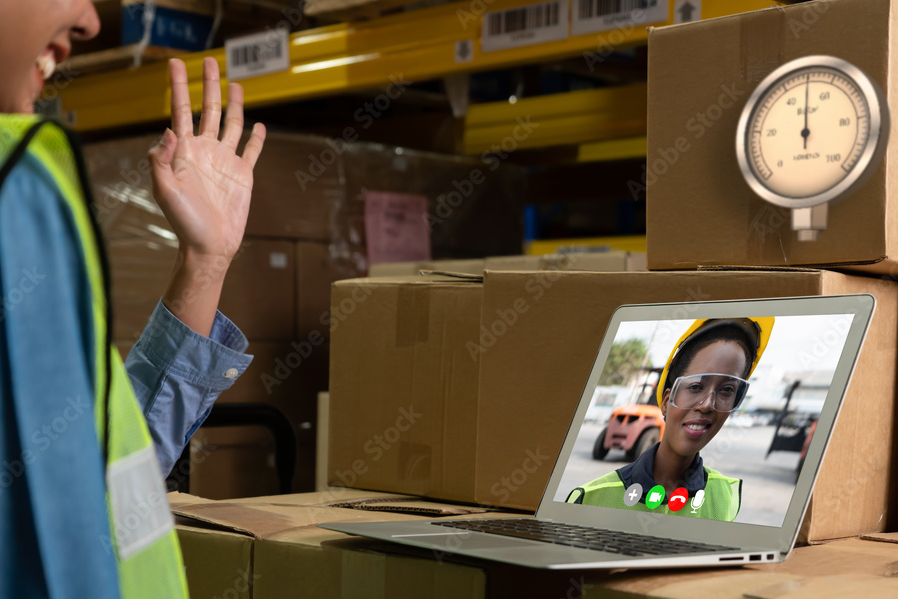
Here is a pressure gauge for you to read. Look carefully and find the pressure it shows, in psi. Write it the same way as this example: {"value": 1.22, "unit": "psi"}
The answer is {"value": 50, "unit": "psi"}
